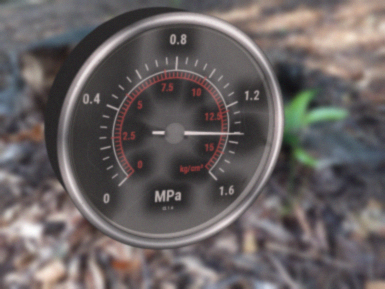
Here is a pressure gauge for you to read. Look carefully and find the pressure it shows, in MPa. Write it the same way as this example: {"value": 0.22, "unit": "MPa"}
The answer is {"value": 1.35, "unit": "MPa"}
